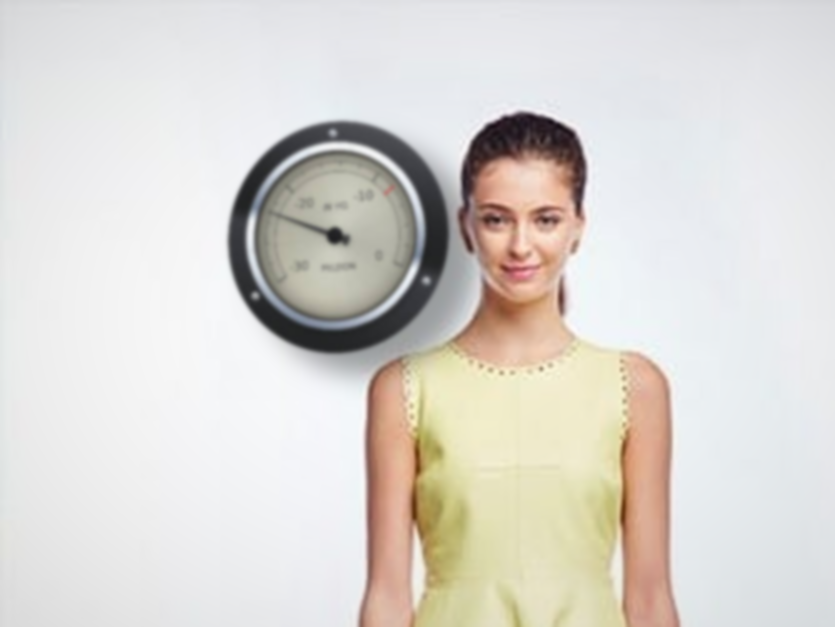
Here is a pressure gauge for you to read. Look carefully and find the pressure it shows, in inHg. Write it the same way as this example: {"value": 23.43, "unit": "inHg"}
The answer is {"value": -23, "unit": "inHg"}
